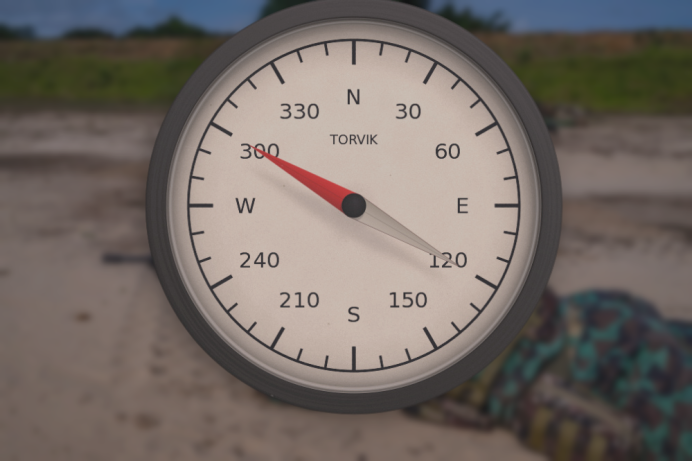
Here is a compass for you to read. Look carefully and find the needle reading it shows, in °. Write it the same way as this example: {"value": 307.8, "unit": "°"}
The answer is {"value": 300, "unit": "°"}
